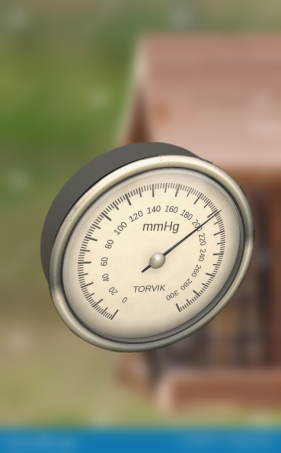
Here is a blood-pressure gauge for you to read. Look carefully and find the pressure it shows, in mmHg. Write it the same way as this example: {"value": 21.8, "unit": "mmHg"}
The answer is {"value": 200, "unit": "mmHg"}
